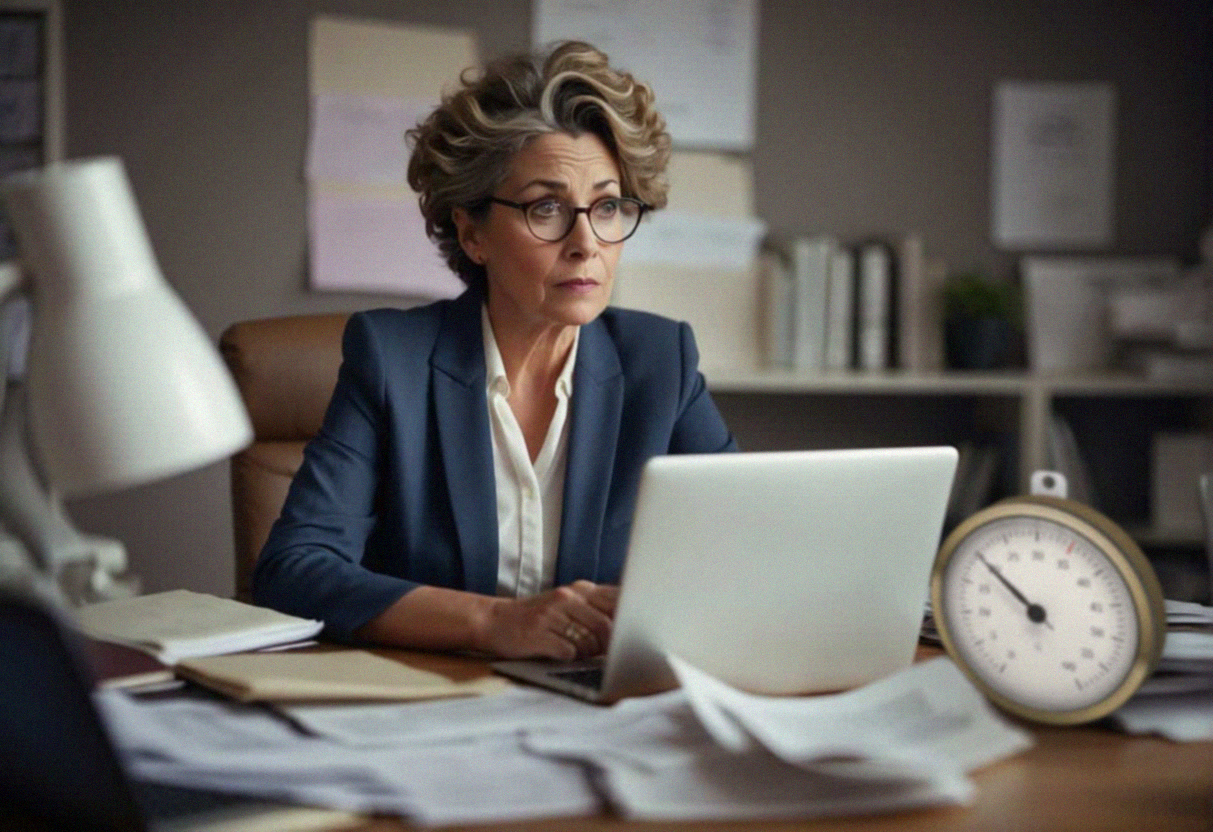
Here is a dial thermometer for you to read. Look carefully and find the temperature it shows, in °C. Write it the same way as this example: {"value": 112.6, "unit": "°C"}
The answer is {"value": 20, "unit": "°C"}
